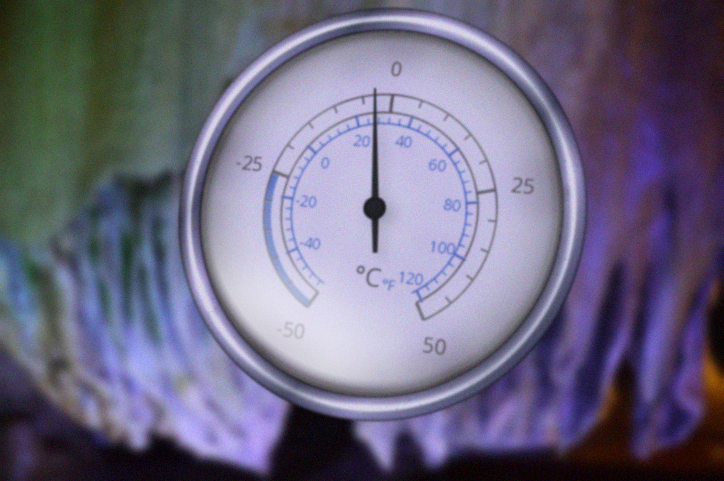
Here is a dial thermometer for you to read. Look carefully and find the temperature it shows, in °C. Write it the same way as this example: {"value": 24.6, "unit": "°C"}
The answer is {"value": -2.5, "unit": "°C"}
